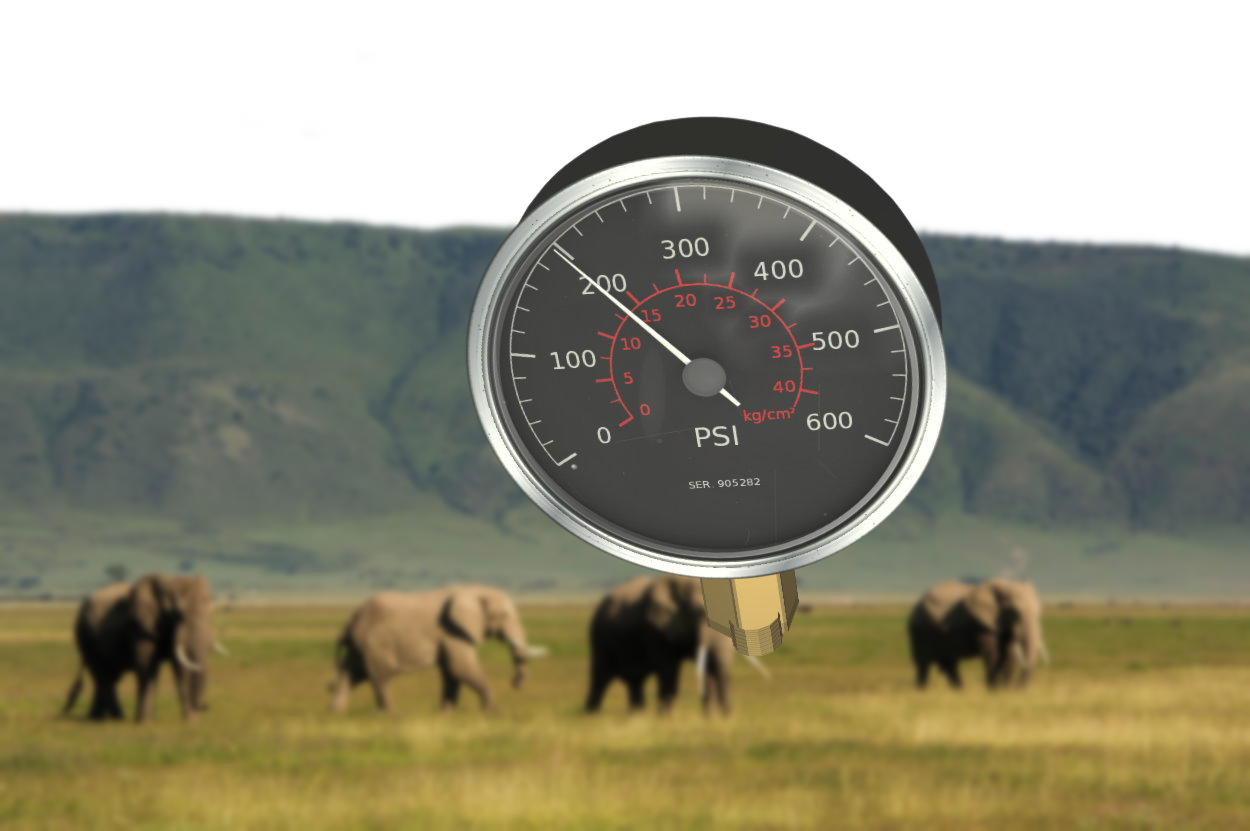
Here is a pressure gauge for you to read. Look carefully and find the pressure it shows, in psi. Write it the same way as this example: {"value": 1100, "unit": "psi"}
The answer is {"value": 200, "unit": "psi"}
